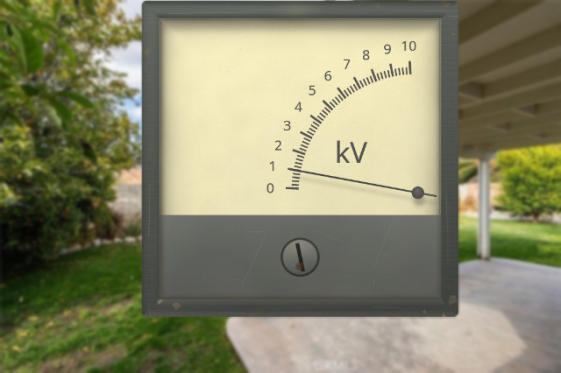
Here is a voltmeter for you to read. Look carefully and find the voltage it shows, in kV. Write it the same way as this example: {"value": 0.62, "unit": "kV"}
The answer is {"value": 1, "unit": "kV"}
